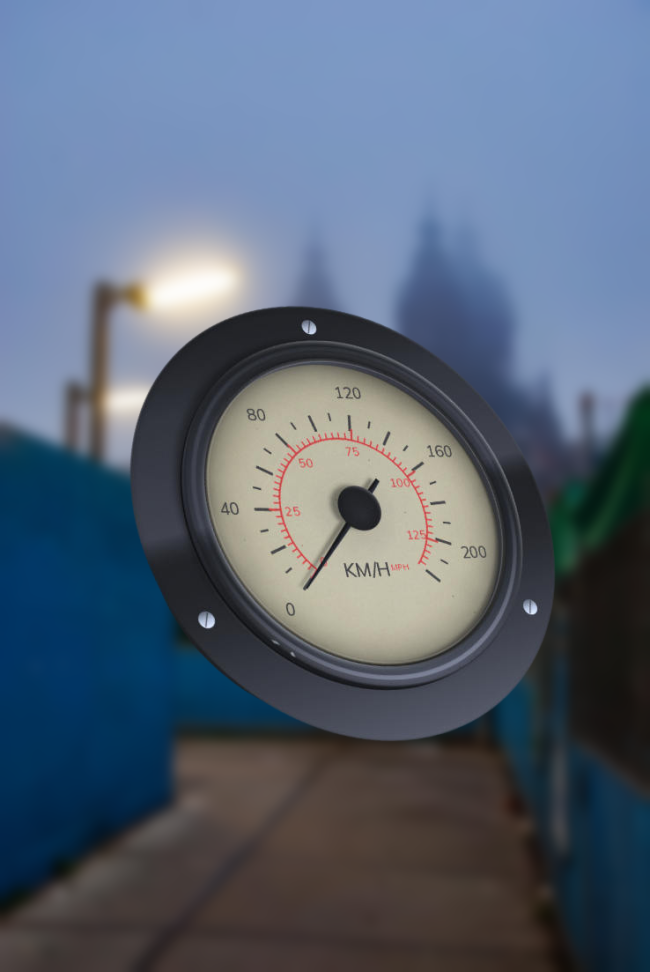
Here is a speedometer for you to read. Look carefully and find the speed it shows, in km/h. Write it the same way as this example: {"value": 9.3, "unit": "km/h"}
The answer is {"value": 0, "unit": "km/h"}
